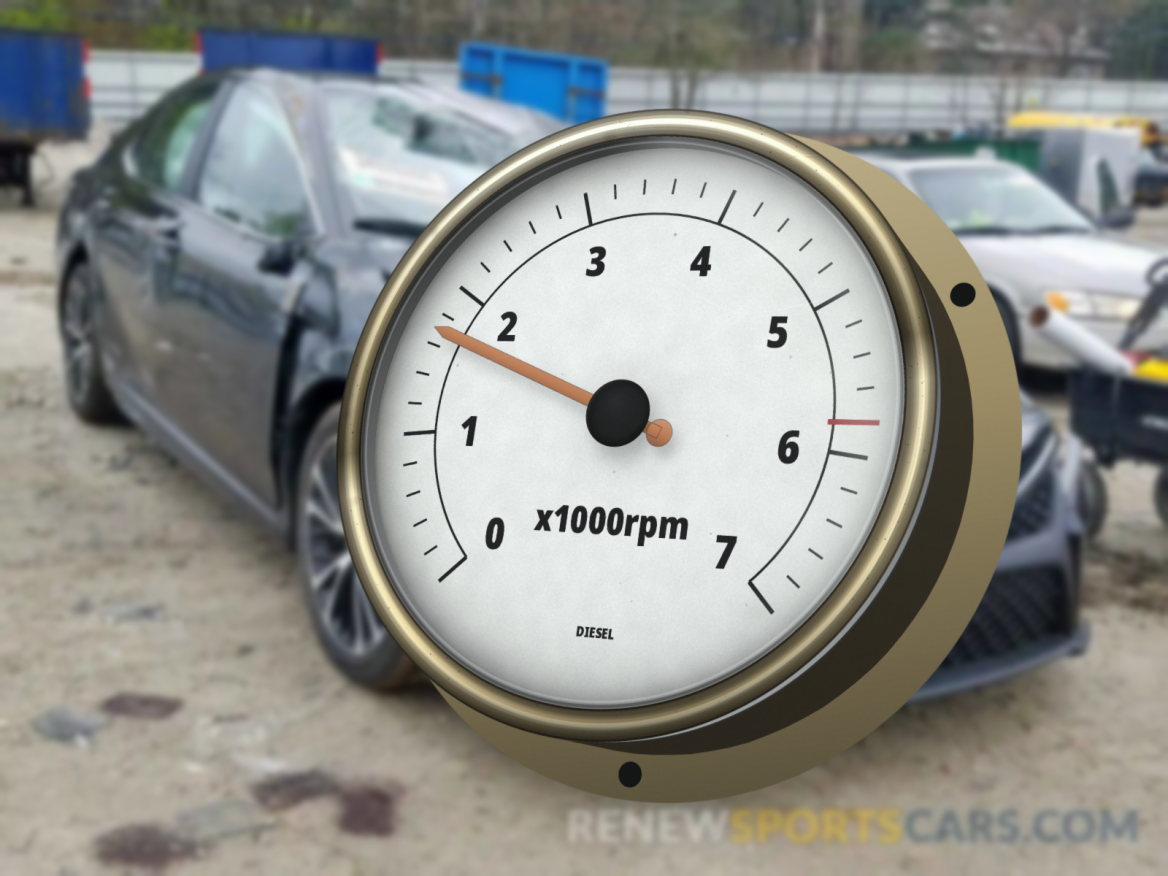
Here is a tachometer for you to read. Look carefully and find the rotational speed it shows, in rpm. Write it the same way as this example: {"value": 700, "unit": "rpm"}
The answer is {"value": 1700, "unit": "rpm"}
